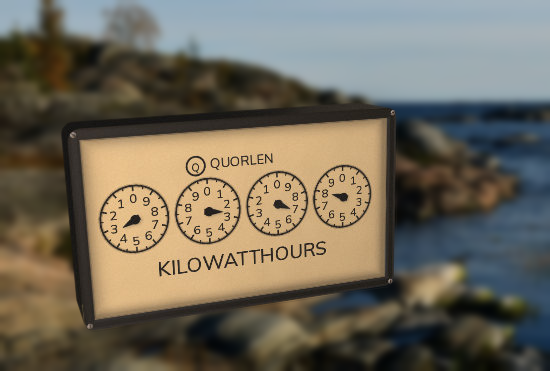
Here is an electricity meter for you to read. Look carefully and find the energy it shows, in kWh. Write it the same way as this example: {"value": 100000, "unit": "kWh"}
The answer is {"value": 3268, "unit": "kWh"}
